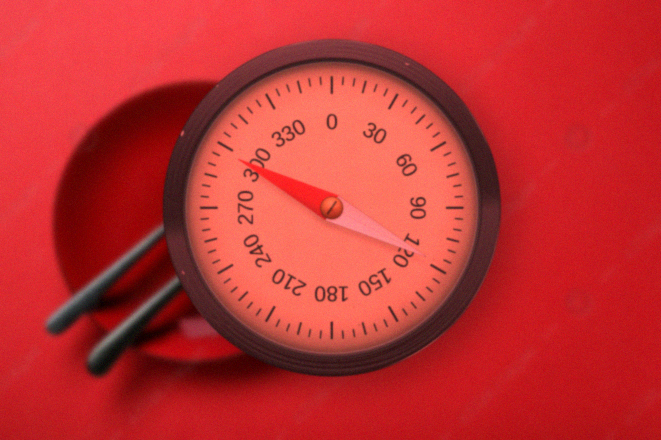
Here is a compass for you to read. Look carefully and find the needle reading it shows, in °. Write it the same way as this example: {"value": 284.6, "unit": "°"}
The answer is {"value": 297.5, "unit": "°"}
